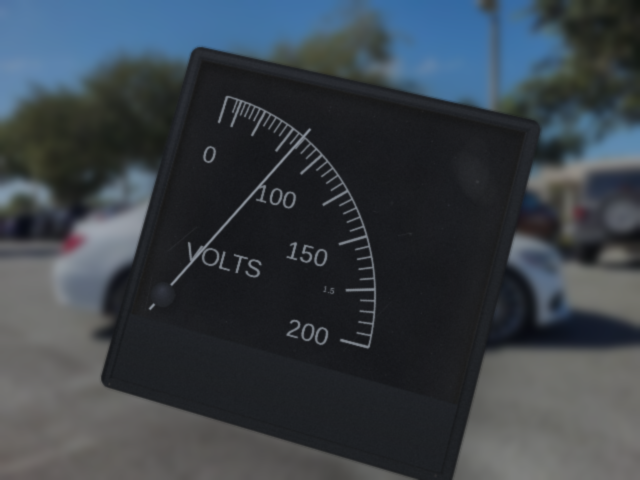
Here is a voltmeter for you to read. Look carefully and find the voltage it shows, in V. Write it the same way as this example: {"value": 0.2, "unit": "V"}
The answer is {"value": 85, "unit": "V"}
